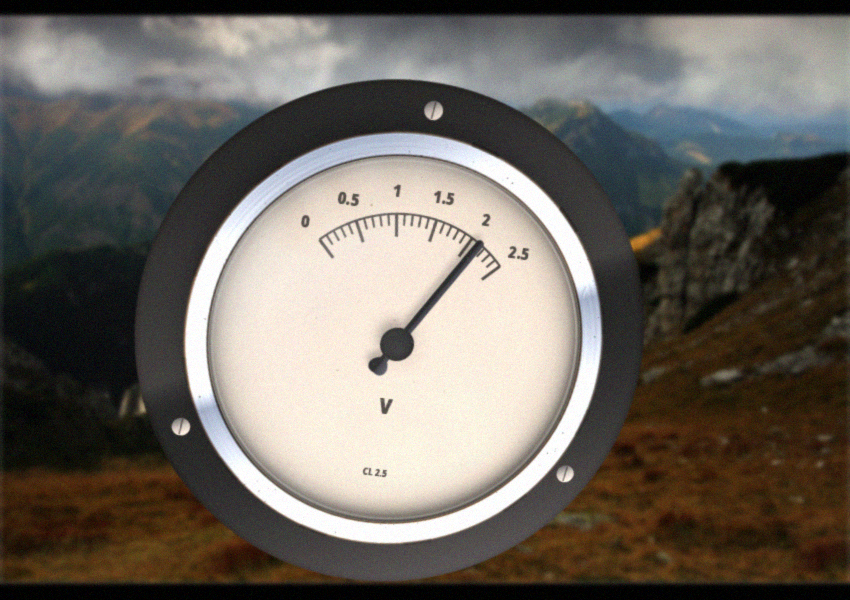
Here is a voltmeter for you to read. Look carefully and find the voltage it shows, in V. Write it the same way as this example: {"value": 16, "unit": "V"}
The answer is {"value": 2.1, "unit": "V"}
